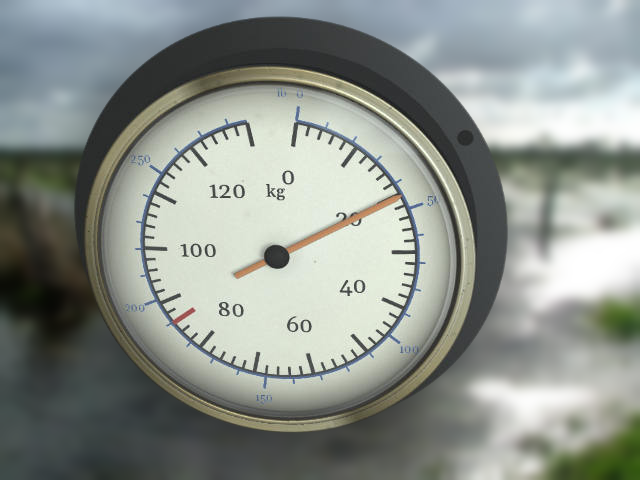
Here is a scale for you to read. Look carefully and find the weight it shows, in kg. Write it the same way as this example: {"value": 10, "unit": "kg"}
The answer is {"value": 20, "unit": "kg"}
